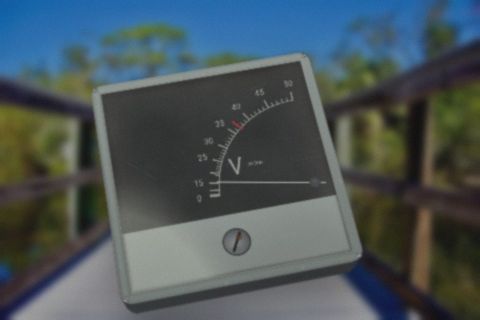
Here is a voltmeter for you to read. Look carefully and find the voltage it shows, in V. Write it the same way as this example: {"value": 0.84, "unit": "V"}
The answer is {"value": 15, "unit": "V"}
